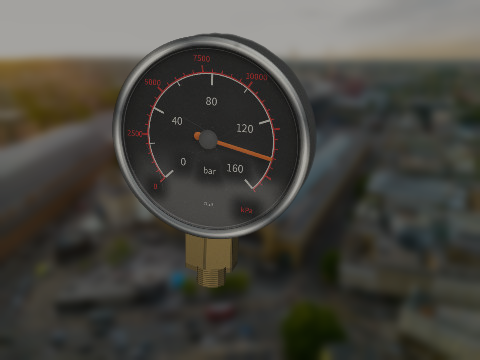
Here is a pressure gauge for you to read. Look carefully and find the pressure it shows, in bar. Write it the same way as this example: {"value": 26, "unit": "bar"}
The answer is {"value": 140, "unit": "bar"}
